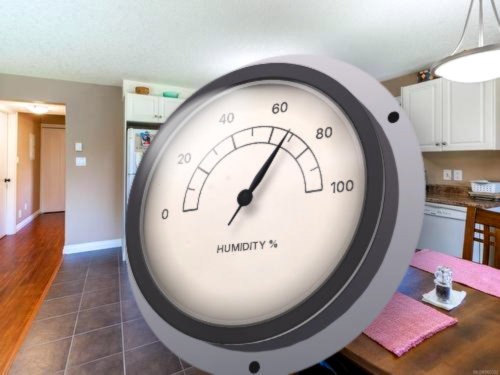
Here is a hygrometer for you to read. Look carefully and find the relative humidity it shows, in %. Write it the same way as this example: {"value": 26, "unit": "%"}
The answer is {"value": 70, "unit": "%"}
